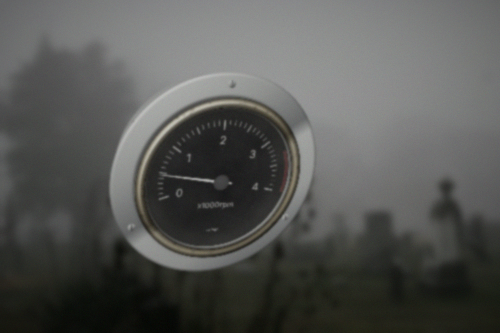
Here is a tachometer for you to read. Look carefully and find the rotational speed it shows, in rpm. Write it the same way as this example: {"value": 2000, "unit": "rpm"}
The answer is {"value": 500, "unit": "rpm"}
